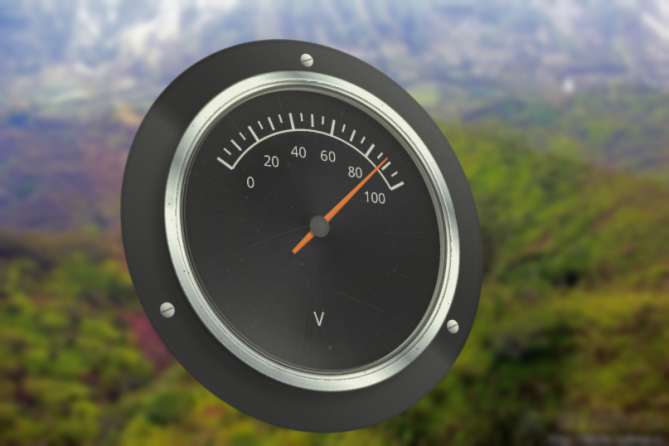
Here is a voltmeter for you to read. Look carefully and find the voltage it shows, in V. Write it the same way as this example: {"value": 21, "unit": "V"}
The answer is {"value": 87.5, "unit": "V"}
